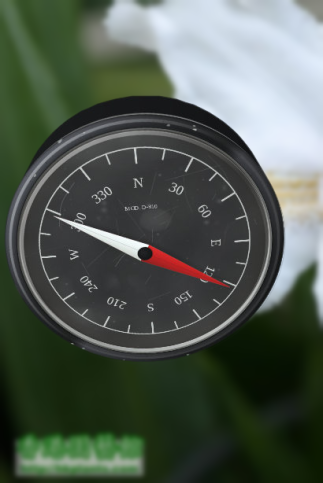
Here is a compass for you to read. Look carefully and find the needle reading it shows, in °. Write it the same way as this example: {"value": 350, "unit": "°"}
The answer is {"value": 120, "unit": "°"}
